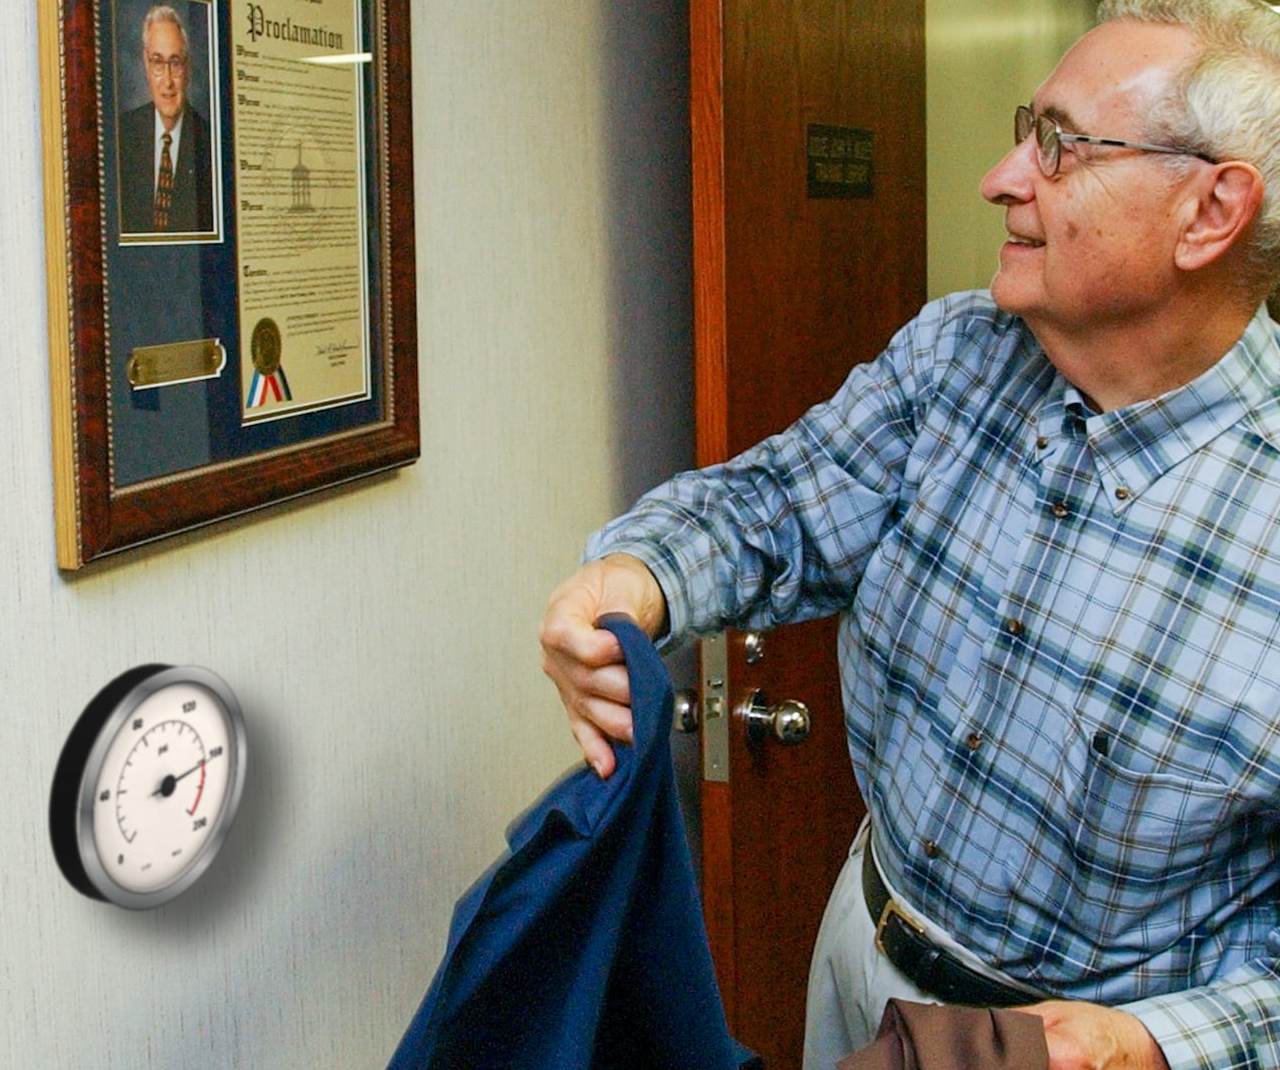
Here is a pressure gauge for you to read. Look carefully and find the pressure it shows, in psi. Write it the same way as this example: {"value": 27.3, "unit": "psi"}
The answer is {"value": 160, "unit": "psi"}
